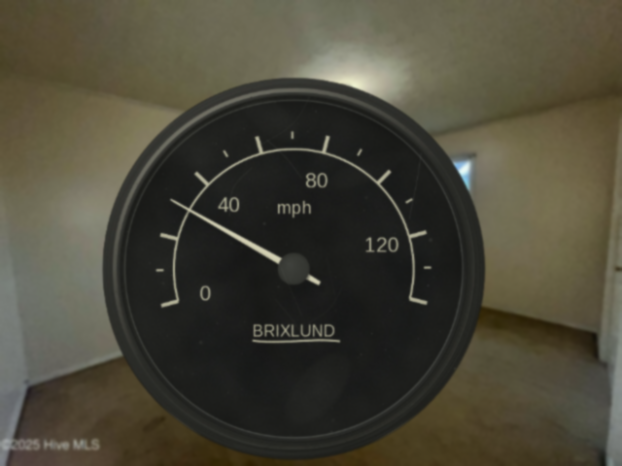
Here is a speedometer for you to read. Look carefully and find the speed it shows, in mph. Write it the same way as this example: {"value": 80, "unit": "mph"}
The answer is {"value": 30, "unit": "mph"}
